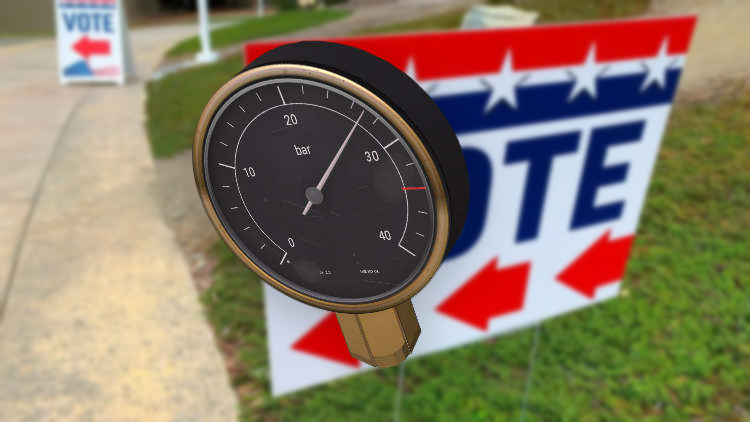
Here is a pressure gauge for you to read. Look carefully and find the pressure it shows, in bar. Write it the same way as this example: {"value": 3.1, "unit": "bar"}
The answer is {"value": 27, "unit": "bar"}
